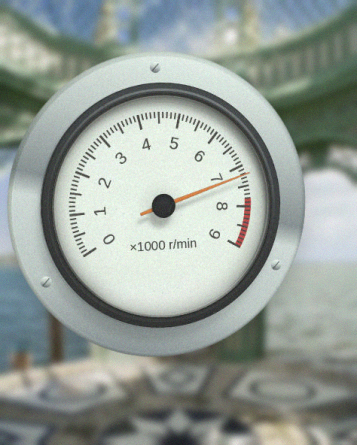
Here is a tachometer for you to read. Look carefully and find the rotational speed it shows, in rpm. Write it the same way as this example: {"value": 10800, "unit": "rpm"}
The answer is {"value": 7200, "unit": "rpm"}
